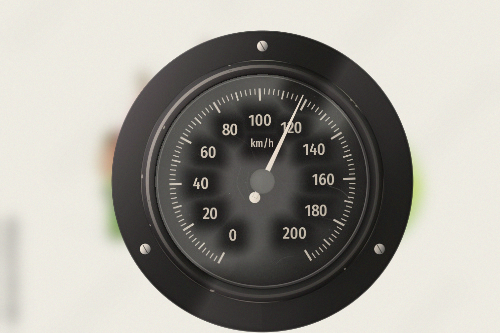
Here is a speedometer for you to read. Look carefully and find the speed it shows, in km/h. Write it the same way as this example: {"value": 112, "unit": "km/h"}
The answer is {"value": 118, "unit": "km/h"}
